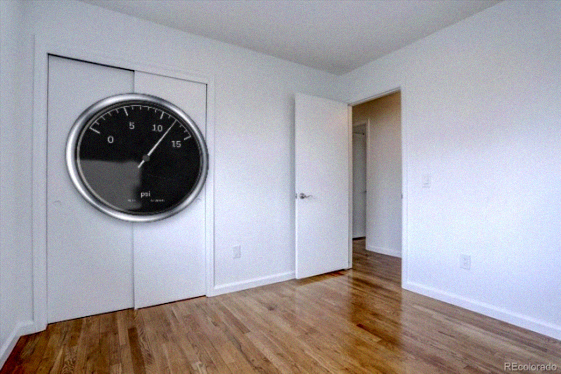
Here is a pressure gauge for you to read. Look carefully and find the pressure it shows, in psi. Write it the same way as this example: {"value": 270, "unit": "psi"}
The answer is {"value": 12, "unit": "psi"}
